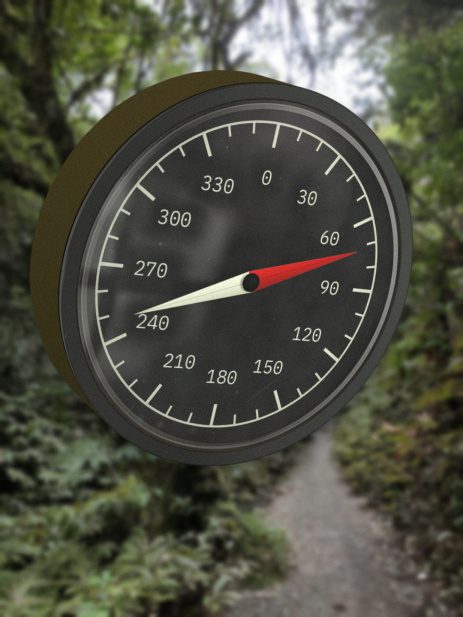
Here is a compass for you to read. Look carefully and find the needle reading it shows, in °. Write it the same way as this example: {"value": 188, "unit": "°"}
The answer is {"value": 70, "unit": "°"}
